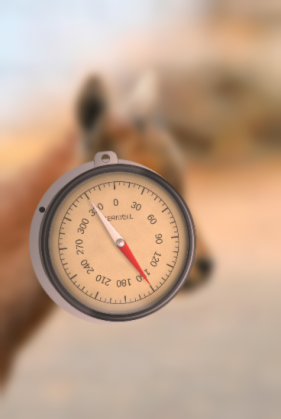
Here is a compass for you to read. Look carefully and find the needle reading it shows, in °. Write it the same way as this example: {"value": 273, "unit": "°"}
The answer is {"value": 150, "unit": "°"}
